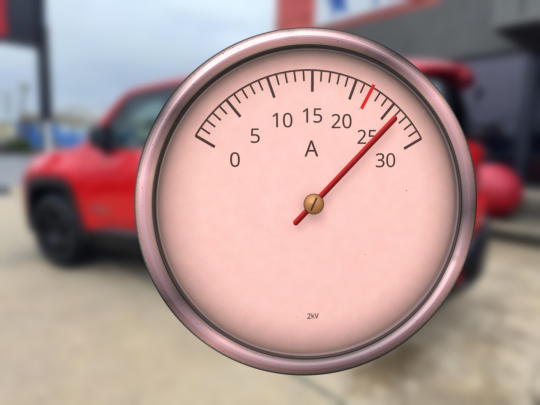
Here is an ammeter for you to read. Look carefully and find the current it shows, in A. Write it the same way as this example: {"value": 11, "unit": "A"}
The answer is {"value": 26, "unit": "A"}
